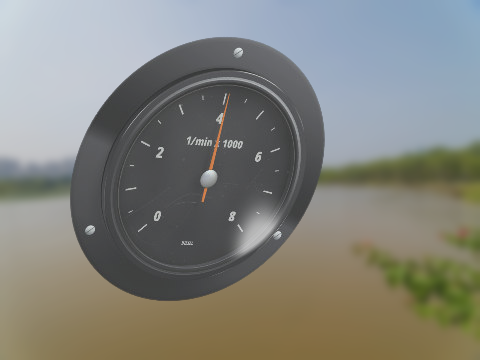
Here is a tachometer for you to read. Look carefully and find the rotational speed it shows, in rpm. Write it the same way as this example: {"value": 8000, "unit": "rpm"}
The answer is {"value": 4000, "unit": "rpm"}
